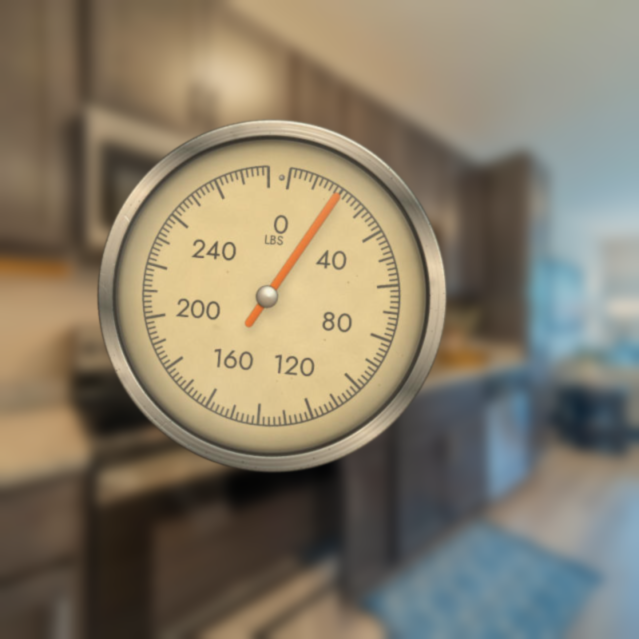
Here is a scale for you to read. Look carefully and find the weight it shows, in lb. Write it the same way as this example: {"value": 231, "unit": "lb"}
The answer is {"value": 20, "unit": "lb"}
